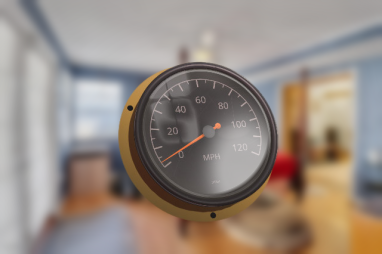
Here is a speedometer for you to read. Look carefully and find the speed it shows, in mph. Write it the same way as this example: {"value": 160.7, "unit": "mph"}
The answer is {"value": 2.5, "unit": "mph"}
